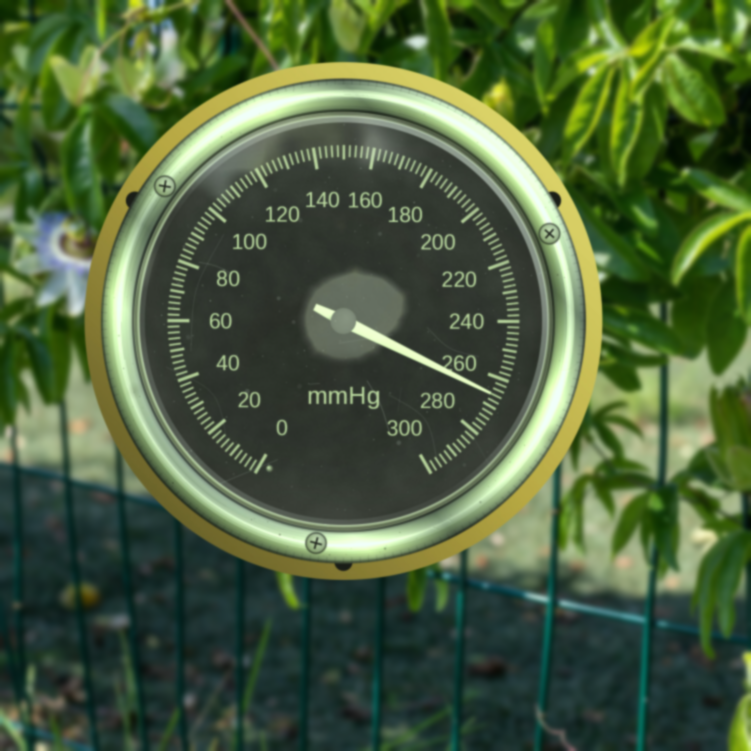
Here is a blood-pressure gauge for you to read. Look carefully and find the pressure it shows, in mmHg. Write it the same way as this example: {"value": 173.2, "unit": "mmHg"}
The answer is {"value": 266, "unit": "mmHg"}
